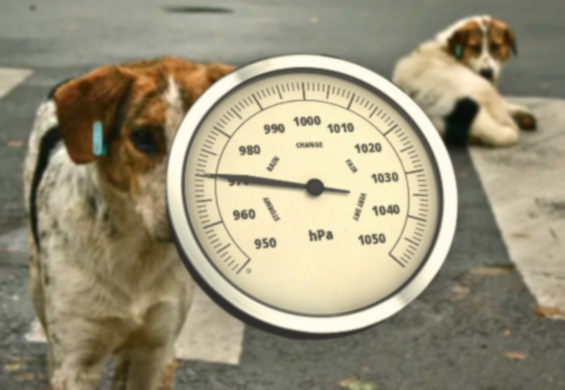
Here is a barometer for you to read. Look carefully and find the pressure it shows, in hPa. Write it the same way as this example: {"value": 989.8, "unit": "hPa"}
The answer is {"value": 970, "unit": "hPa"}
